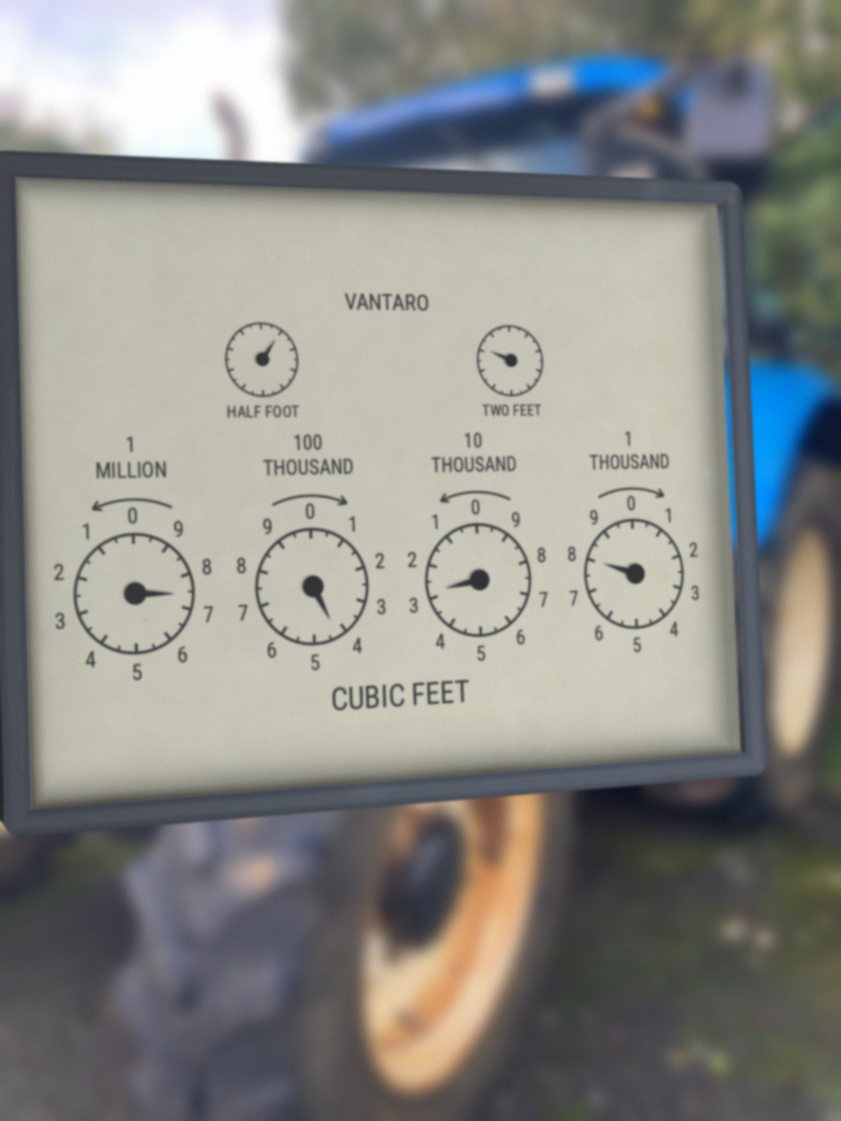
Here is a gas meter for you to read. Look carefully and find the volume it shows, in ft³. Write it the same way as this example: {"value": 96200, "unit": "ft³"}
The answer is {"value": 742800, "unit": "ft³"}
